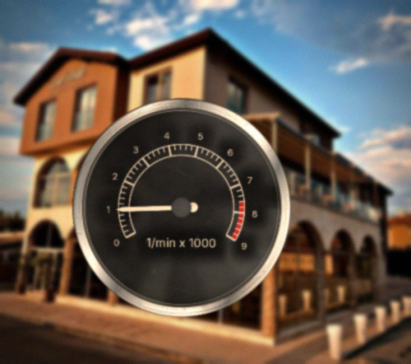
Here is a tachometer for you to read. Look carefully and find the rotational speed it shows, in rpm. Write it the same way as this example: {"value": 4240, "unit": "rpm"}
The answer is {"value": 1000, "unit": "rpm"}
